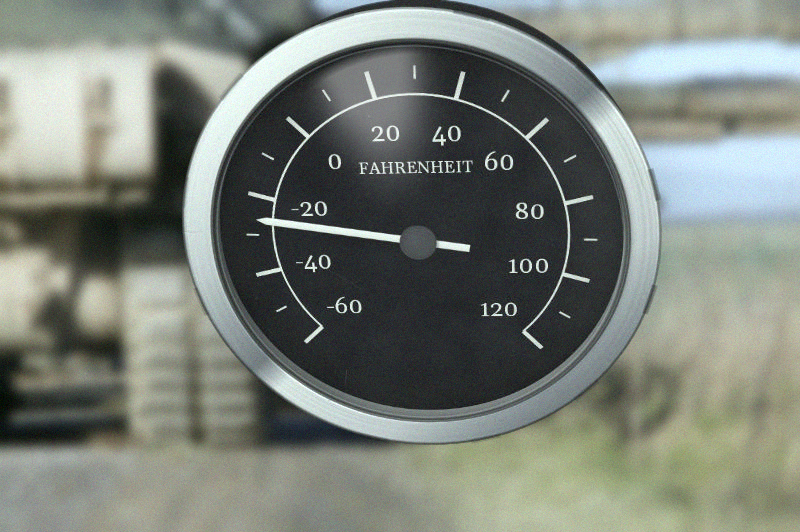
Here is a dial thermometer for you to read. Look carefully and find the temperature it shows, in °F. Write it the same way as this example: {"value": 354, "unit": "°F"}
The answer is {"value": -25, "unit": "°F"}
